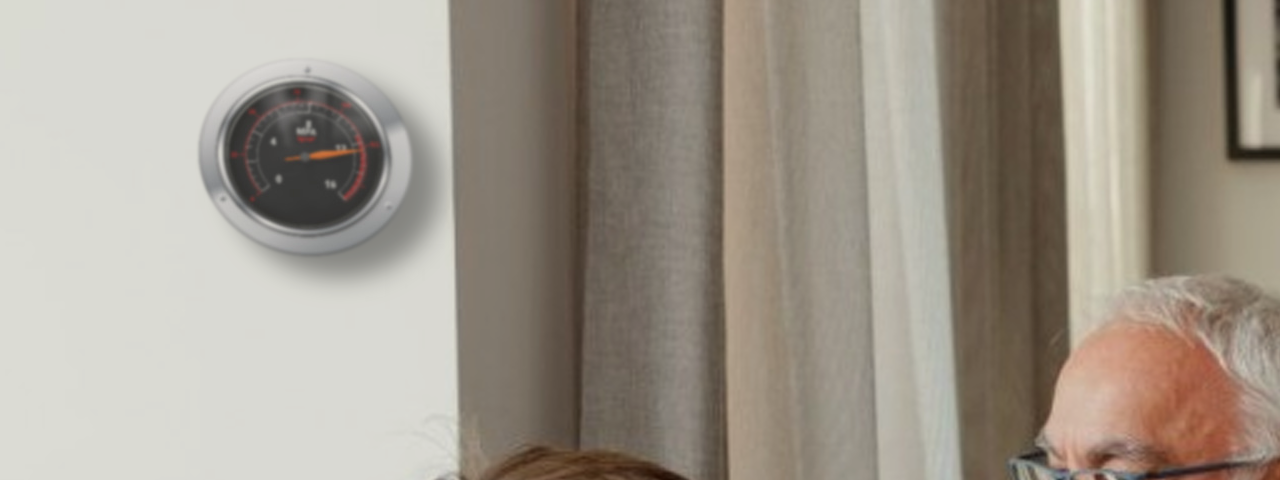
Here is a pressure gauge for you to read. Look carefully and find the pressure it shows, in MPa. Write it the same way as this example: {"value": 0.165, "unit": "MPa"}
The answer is {"value": 12.5, "unit": "MPa"}
